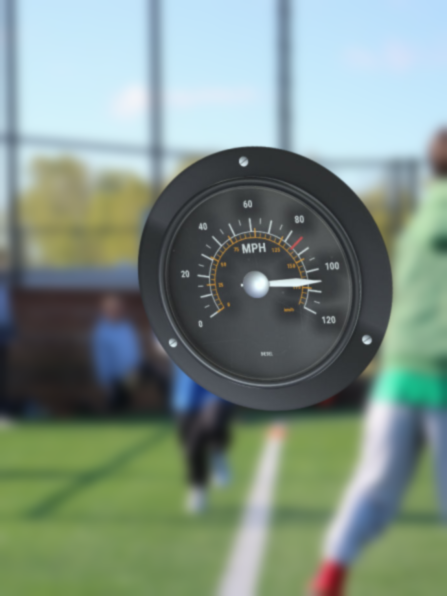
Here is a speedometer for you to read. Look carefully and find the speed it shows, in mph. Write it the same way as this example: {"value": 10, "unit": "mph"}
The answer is {"value": 105, "unit": "mph"}
